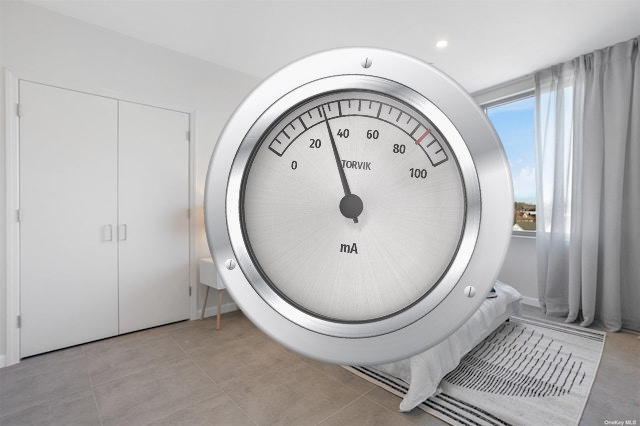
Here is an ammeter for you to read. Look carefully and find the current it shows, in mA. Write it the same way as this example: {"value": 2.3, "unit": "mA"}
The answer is {"value": 32.5, "unit": "mA"}
